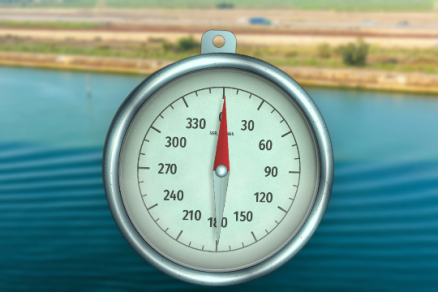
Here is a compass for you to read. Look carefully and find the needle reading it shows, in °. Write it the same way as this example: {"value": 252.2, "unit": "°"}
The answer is {"value": 0, "unit": "°"}
